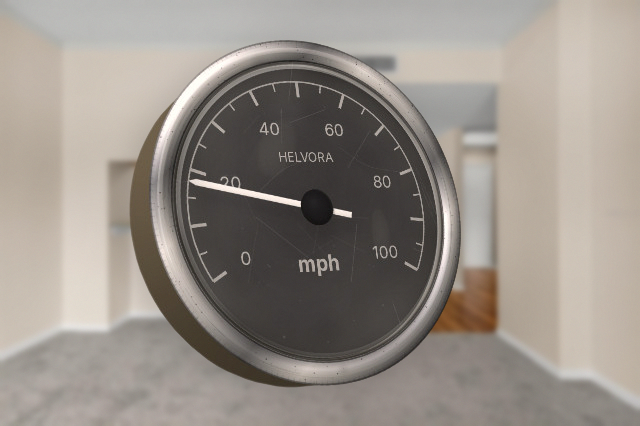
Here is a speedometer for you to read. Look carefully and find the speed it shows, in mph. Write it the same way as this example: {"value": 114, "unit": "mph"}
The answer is {"value": 17.5, "unit": "mph"}
